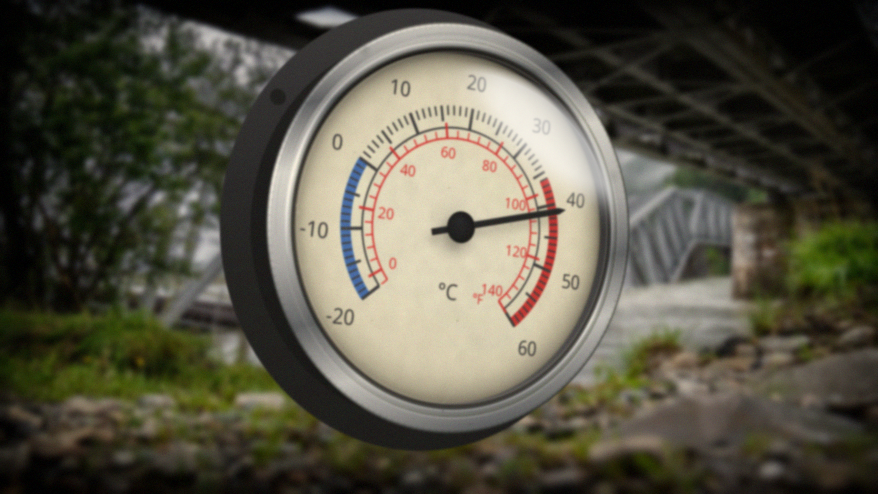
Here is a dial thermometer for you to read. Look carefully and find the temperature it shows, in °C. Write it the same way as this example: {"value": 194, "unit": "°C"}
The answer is {"value": 41, "unit": "°C"}
